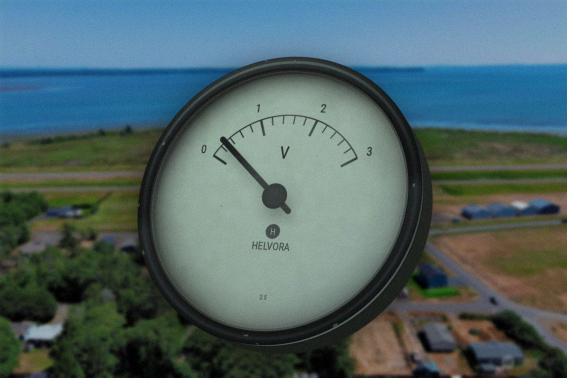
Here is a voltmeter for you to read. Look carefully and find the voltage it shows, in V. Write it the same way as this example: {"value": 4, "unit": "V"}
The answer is {"value": 0.3, "unit": "V"}
